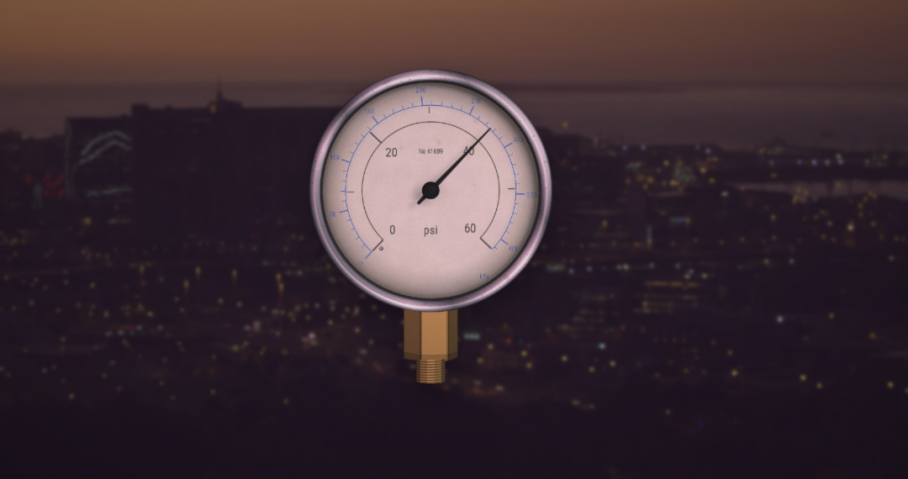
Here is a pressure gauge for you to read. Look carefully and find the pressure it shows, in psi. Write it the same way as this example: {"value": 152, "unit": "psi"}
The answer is {"value": 40, "unit": "psi"}
